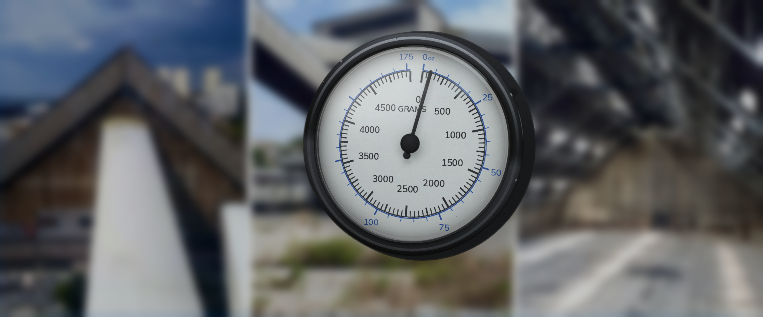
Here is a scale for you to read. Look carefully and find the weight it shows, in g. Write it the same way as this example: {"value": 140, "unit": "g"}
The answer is {"value": 100, "unit": "g"}
